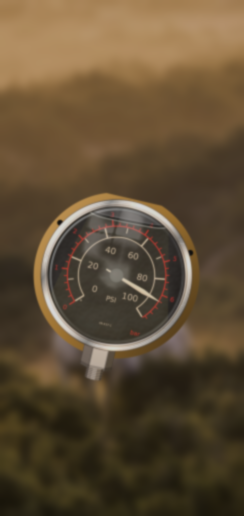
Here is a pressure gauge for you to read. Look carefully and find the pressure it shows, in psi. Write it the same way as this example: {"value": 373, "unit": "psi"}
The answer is {"value": 90, "unit": "psi"}
